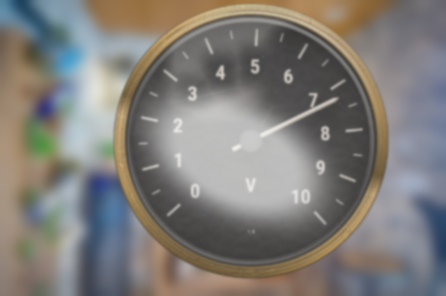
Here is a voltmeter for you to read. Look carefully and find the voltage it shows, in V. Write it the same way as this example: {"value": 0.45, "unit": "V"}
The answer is {"value": 7.25, "unit": "V"}
